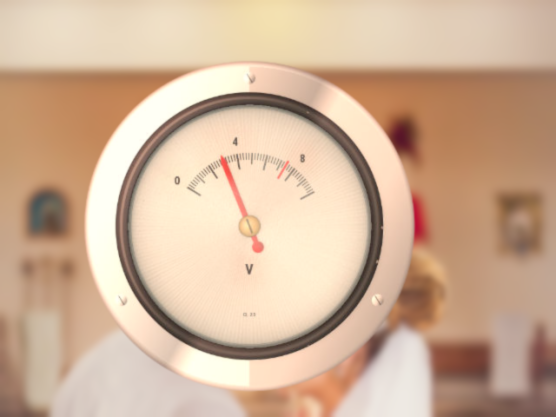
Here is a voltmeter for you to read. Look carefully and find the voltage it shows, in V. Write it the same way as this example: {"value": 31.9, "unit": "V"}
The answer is {"value": 3, "unit": "V"}
